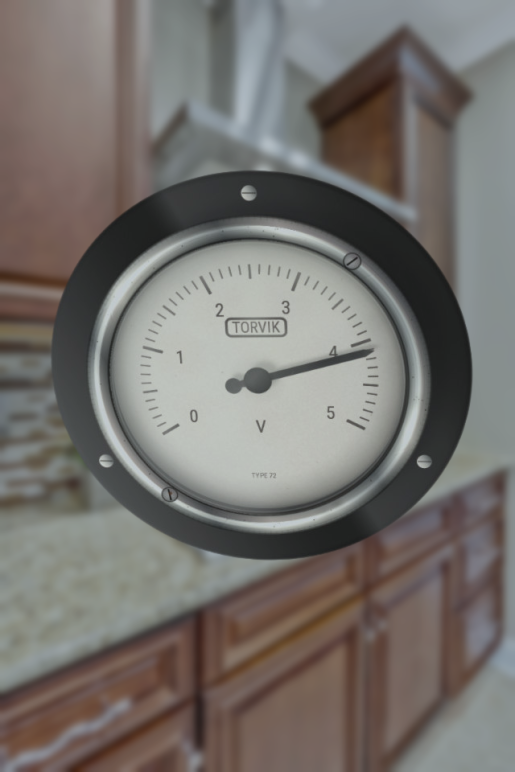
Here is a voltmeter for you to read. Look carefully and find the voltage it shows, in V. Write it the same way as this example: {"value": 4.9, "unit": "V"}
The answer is {"value": 4.1, "unit": "V"}
